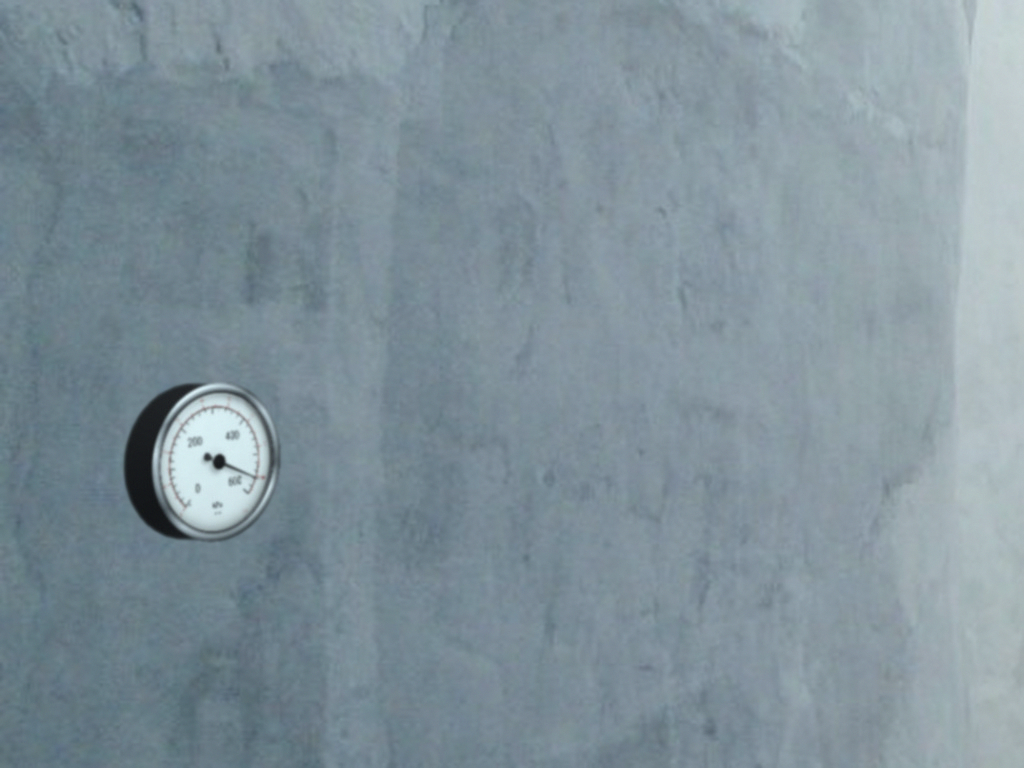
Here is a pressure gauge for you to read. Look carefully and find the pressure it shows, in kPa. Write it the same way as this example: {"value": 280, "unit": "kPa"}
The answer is {"value": 560, "unit": "kPa"}
